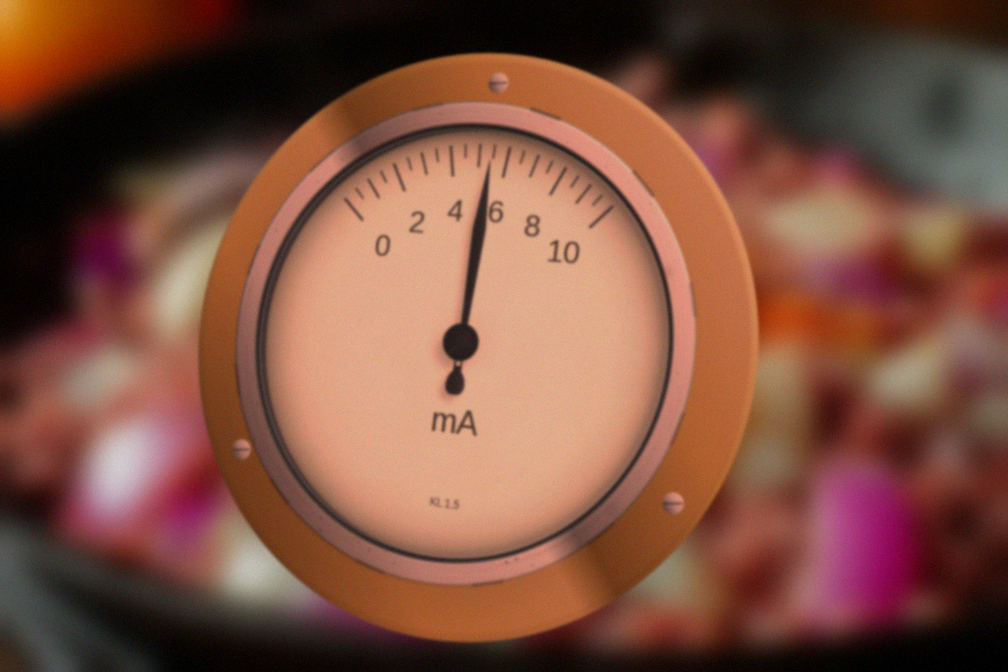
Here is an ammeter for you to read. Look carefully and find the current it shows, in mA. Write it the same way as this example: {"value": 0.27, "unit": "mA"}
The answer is {"value": 5.5, "unit": "mA"}
